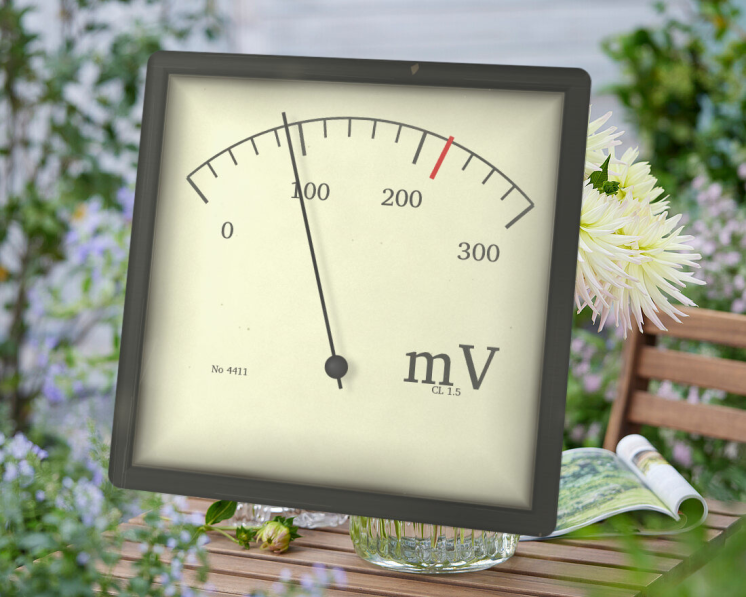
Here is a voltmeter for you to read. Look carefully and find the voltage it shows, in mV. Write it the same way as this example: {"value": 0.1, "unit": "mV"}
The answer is {"value": 90, "unit": "mV"}
